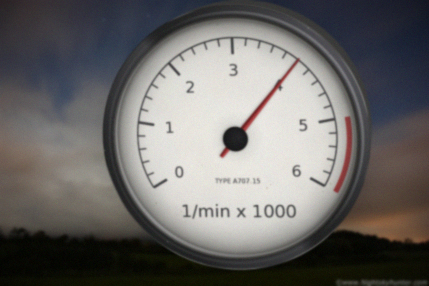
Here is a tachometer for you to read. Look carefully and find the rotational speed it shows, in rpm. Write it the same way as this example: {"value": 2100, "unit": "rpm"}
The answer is {"value": 4000, "unit": "rpm"}
